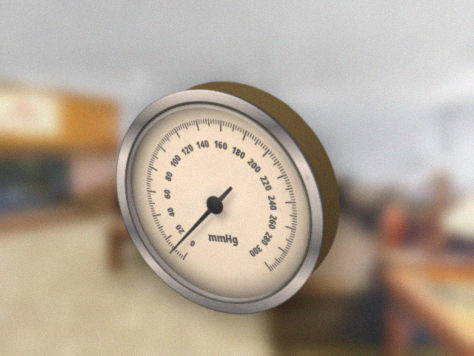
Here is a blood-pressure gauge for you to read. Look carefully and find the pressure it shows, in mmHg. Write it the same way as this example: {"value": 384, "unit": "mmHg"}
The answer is {"value": 10, "unit": "mmHg"}
